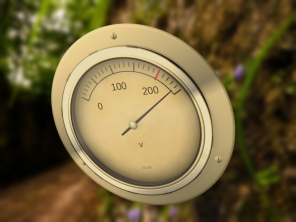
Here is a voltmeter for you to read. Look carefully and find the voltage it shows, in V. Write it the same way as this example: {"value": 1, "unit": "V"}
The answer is {"value": 240, "unit": "V"}
